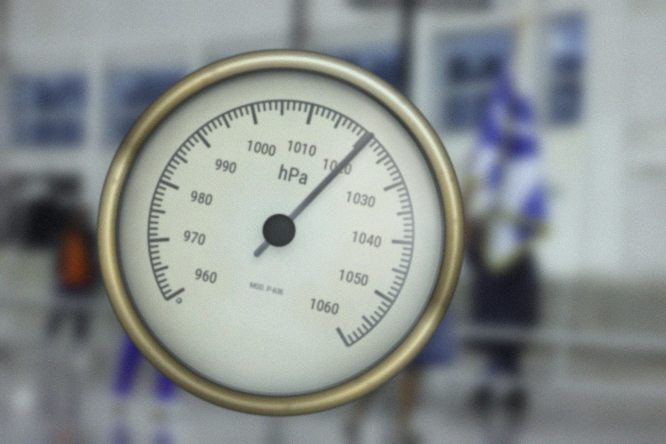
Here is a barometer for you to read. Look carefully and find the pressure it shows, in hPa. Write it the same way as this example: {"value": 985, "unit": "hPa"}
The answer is {"value": 1021, "unit": "hPa"}
